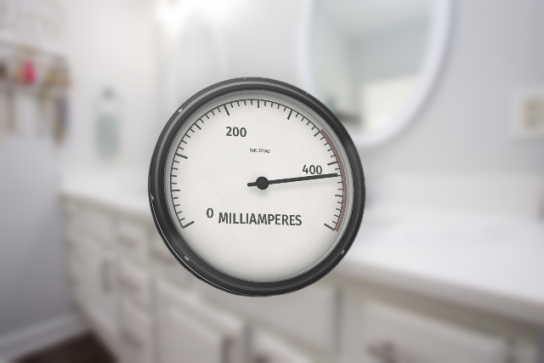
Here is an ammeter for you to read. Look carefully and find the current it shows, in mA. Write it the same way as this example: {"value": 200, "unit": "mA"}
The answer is {"value": 420, "unit": "mA"}
